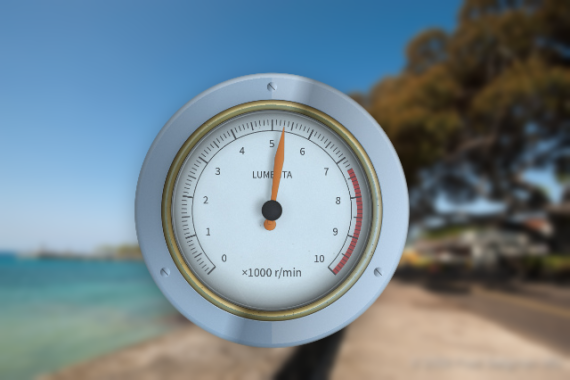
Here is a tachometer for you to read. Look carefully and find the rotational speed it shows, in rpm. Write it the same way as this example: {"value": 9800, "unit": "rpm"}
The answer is {"value": 5300, "unit": "rpm"}
